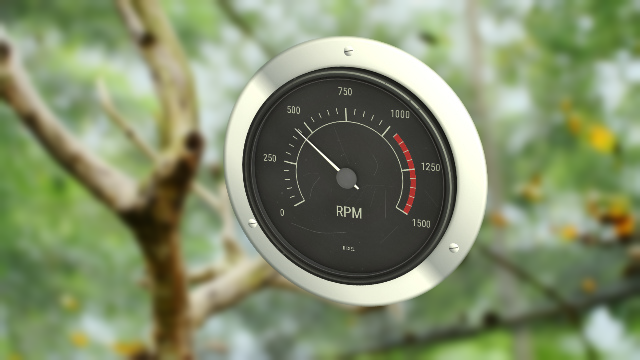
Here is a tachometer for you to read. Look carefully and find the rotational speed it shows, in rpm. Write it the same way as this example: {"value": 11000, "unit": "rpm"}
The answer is {"value": 450, "unit": "rpm"}
